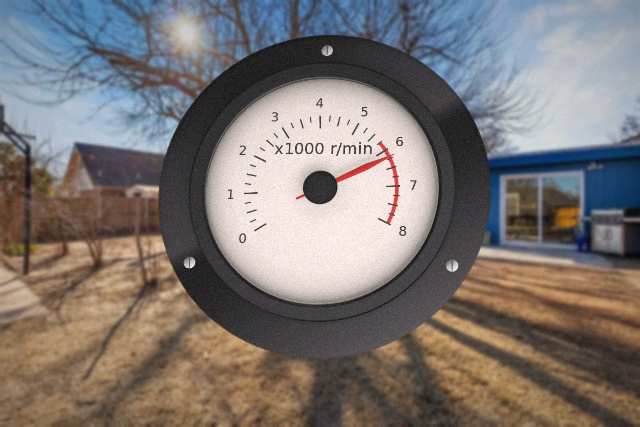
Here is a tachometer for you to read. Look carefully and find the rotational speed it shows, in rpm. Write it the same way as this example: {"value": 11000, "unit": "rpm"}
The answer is {"value": 6250, "unit": "rpm"}
